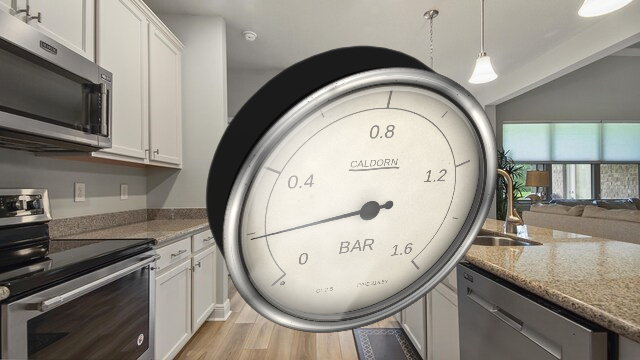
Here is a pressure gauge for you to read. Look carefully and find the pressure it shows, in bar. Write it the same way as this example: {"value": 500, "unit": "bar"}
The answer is {"value": 0.2, "unit": "bar"}
